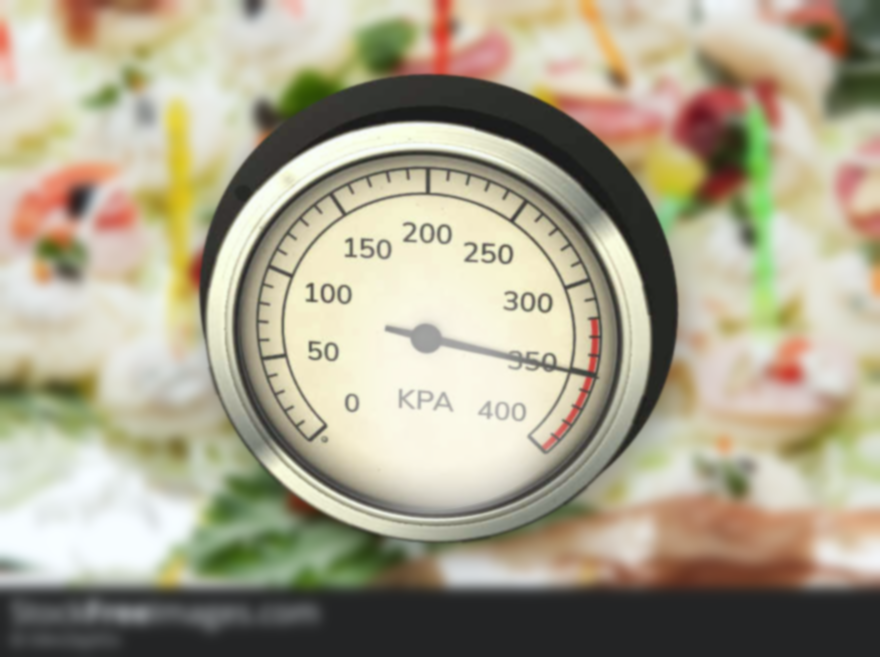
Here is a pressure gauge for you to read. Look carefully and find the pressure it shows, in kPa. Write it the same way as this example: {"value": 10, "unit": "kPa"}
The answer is {"value": 350, "unit": "kPa"}
